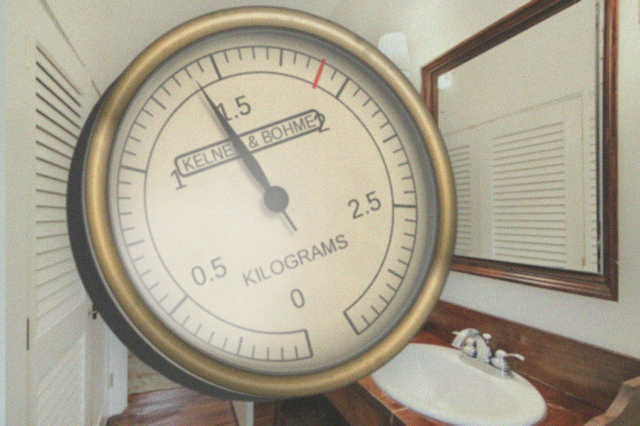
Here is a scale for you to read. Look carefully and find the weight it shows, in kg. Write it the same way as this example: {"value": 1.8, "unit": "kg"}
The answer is {"value": 1.4, "unit": "kg"}
